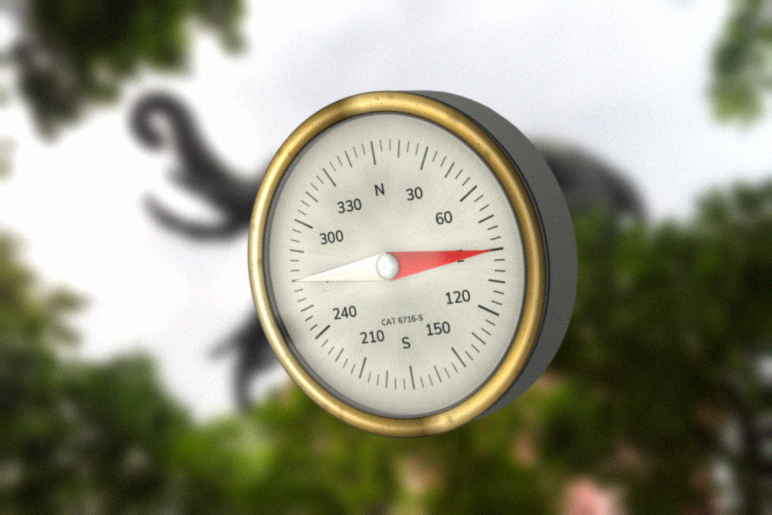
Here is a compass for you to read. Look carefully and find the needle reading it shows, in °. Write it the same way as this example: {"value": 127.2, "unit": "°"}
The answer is {"value": 90, "unit": "°"}
